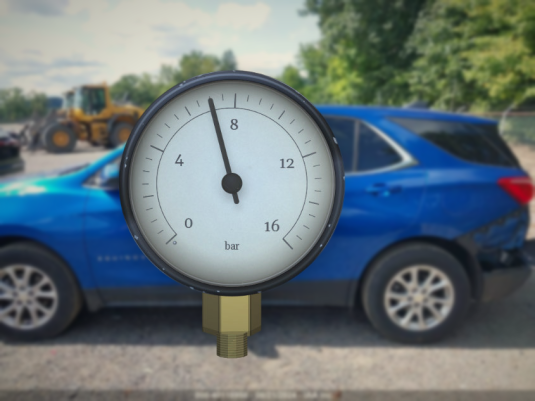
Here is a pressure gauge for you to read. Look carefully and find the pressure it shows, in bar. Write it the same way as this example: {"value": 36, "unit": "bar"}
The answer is {"value": 7, "unit": "bar"}
